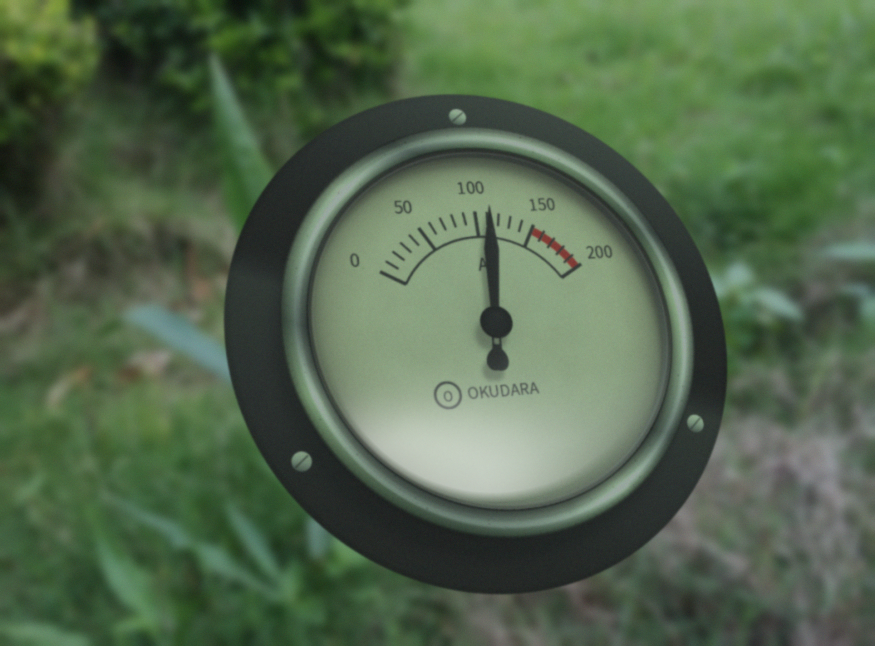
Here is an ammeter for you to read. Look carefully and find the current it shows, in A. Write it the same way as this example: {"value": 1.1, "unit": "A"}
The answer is {"value": 110, "unit": "A"}
